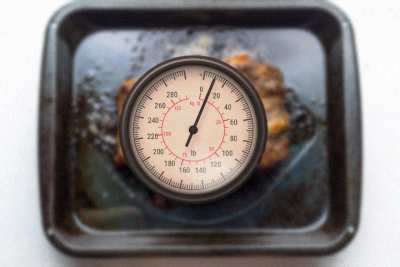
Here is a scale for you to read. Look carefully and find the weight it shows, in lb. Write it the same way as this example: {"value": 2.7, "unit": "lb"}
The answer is {"value": 10, "unit": "lb"}
